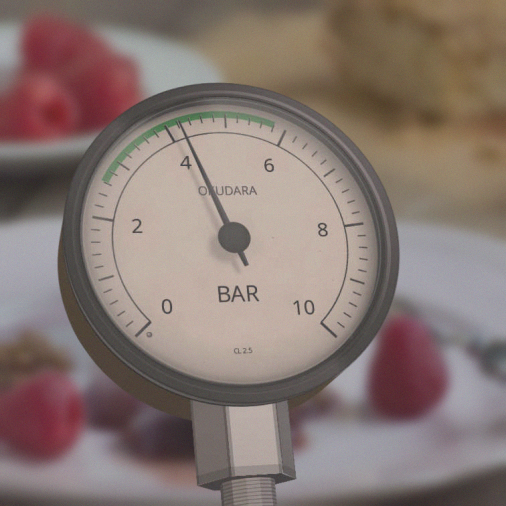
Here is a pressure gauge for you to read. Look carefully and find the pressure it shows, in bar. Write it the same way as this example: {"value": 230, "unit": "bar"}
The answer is {"value": 4.2, "unit": "bar"}
